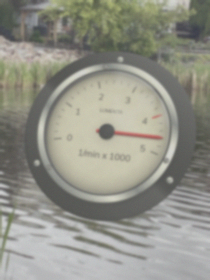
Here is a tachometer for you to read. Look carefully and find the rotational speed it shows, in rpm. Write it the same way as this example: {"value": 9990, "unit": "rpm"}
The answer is {"value": 4600, "unit": "rpm"}
